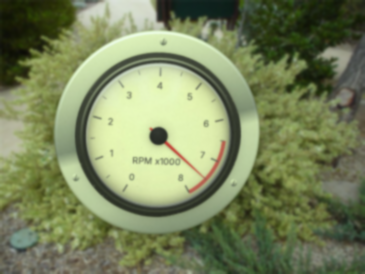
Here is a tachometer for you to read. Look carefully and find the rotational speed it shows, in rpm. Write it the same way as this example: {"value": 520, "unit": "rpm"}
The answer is {"value": 7500, "unit": "rpm"}
